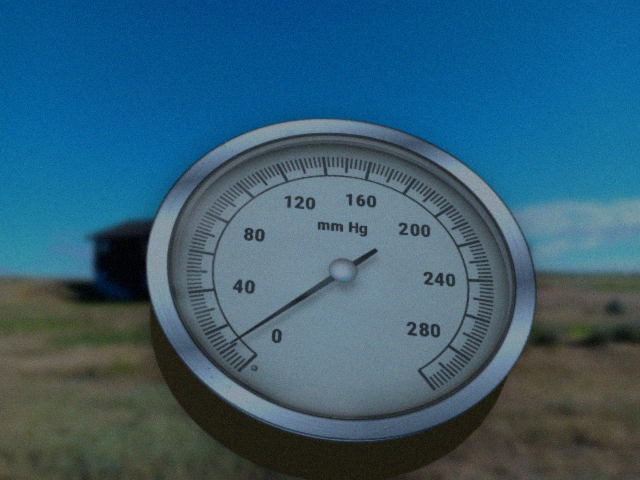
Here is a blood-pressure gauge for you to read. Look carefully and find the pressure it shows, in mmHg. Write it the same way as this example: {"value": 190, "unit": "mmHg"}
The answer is {"value": 10, "unit": "mmHg"}
